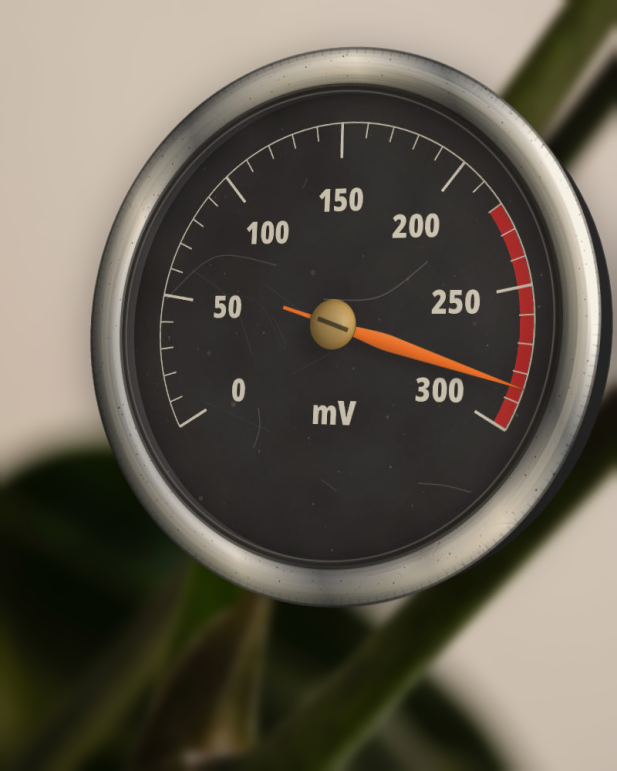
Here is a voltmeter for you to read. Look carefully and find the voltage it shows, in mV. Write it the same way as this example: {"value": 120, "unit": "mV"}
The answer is {"value": 285, "unit": "mV"}
